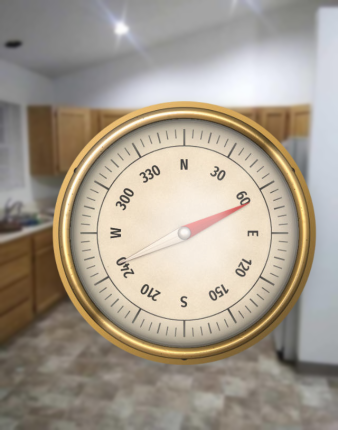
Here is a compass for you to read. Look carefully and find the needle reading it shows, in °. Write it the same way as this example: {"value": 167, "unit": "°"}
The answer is {"value": 65, "unit": "°"}
